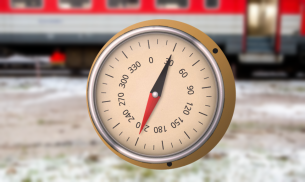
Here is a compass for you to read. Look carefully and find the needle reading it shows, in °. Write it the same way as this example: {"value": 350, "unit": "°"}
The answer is {"value": 210, "unit": "°"}
